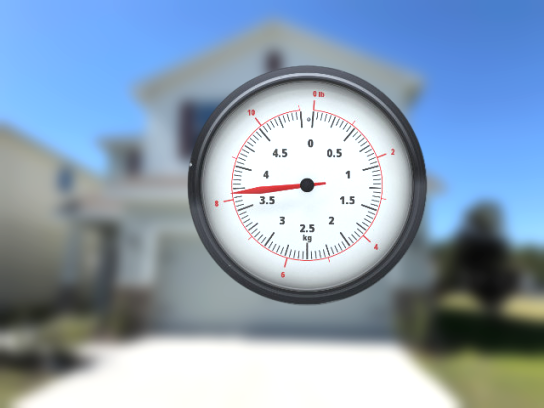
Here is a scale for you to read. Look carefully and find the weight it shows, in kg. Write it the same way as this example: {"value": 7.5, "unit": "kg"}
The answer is {"value": 3.7, "unit": "kg"}
